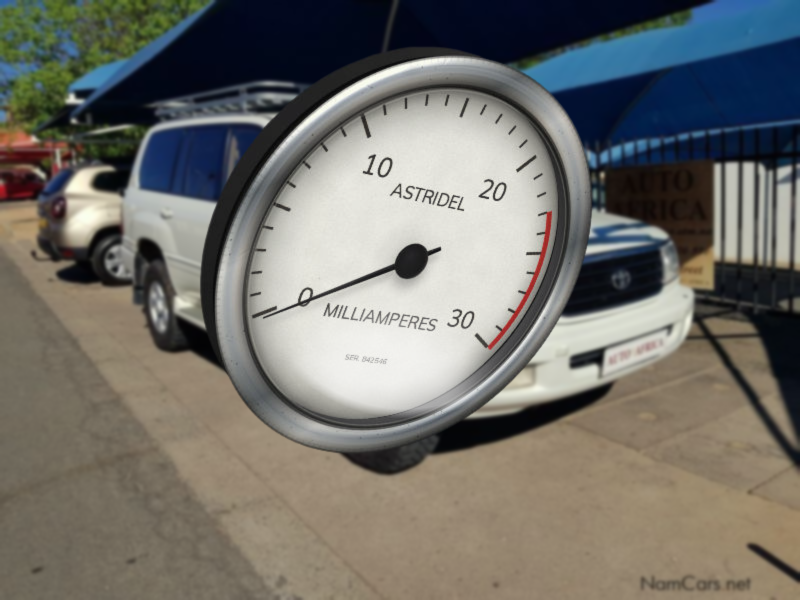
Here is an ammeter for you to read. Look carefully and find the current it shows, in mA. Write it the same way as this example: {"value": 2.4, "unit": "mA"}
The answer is {"value": 0, "unit": "mA"}
